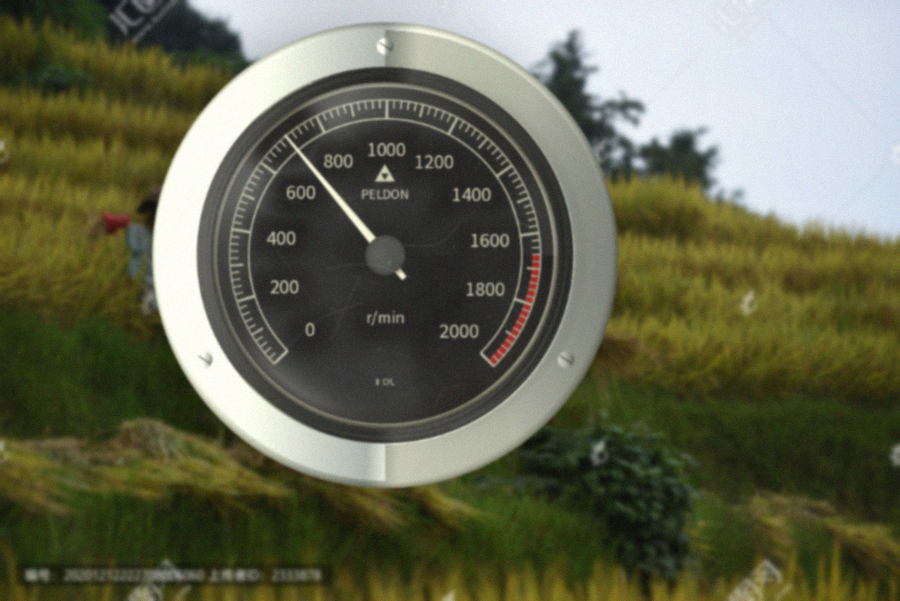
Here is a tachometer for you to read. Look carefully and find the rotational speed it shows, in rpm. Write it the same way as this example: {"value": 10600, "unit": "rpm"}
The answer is {"value": 700, "unit": "rpm"}
